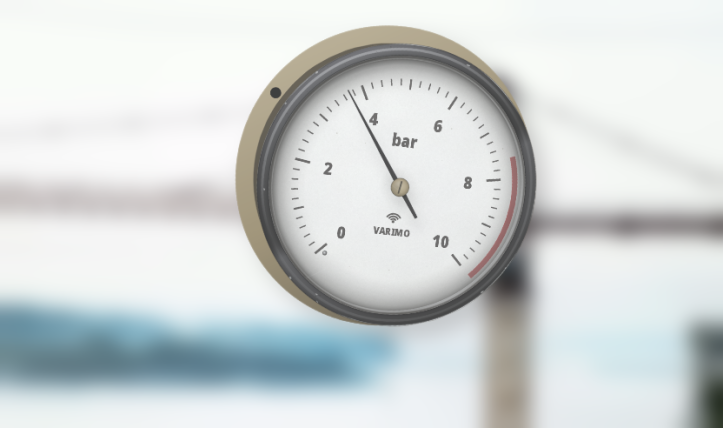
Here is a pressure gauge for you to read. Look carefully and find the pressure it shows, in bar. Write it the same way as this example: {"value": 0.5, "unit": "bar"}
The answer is {"value": 3.7, "unit": "bar"}
